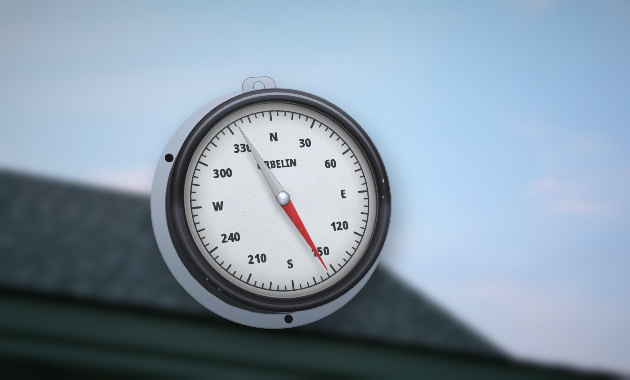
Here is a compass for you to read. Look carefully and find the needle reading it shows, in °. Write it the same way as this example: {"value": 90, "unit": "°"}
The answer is {"value": 155, "unit": "°"}
